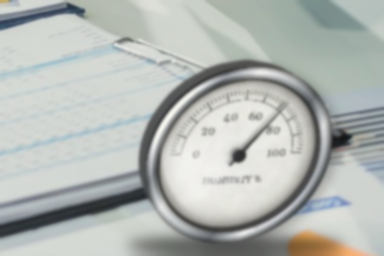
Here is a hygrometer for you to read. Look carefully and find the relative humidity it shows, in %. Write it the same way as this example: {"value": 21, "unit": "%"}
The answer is {"value": 70, "unit": "%"}
